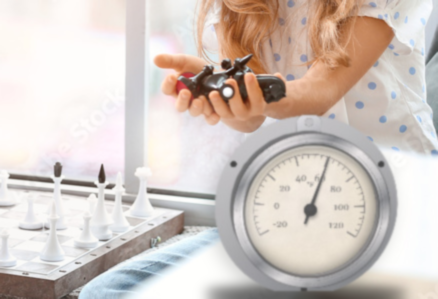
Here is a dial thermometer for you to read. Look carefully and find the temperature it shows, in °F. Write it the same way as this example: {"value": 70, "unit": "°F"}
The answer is {"value": 60, "unit": "°F"}
